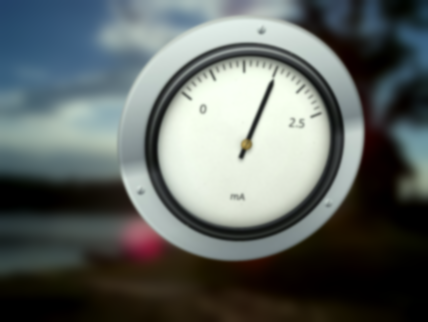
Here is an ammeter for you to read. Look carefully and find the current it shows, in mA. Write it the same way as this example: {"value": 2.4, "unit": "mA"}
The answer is {"value": 1.5, "unit": "mA"}
